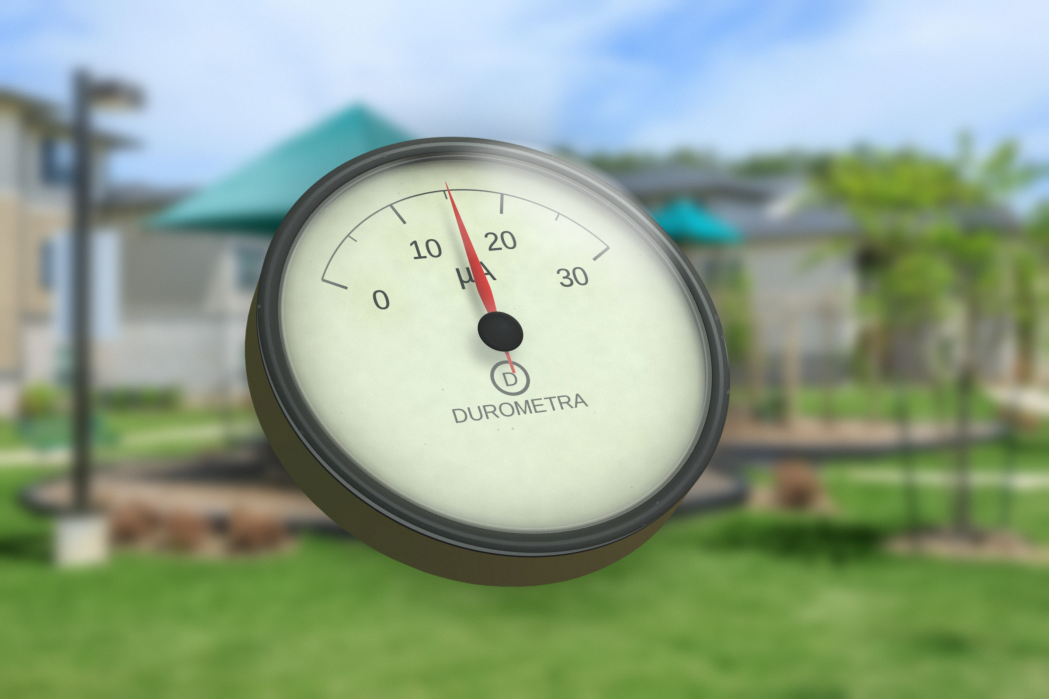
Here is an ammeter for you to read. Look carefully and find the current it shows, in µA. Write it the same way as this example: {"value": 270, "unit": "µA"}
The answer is {"value": 15, "unit": "µA"}
